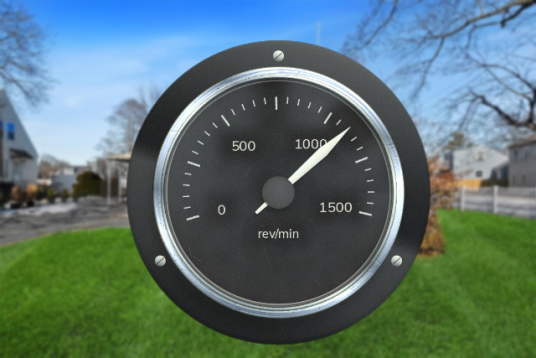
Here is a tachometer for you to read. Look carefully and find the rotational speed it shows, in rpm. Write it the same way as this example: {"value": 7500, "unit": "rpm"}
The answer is {"value": 1100, "unit": "rpm"}
